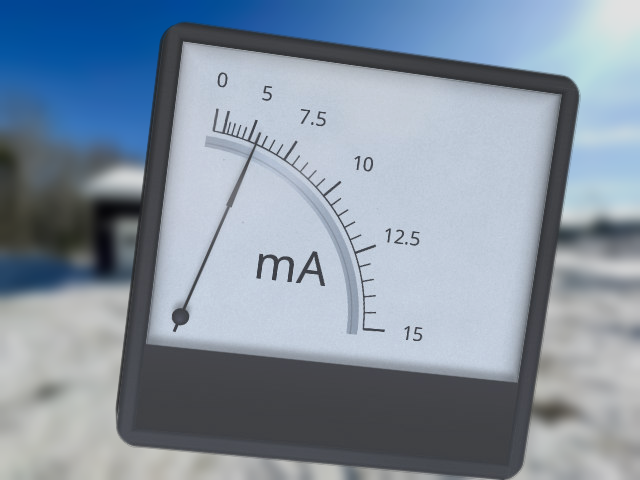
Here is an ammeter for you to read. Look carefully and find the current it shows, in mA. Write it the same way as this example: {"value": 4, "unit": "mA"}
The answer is {"value": 5.5, "unit": "mA"}
